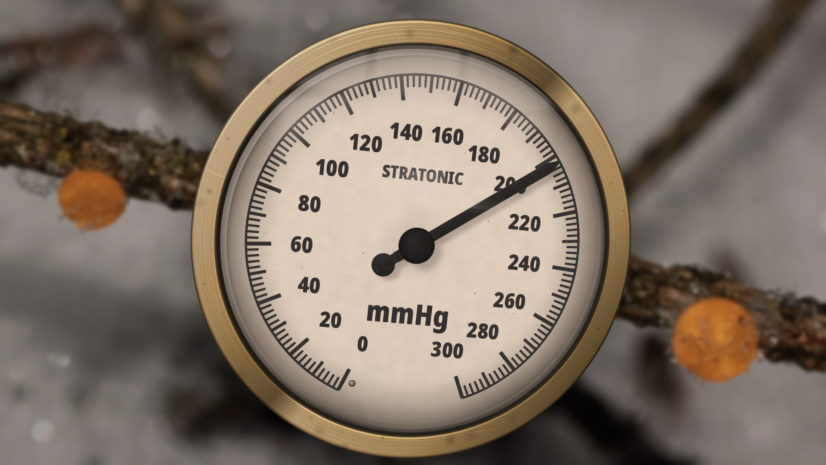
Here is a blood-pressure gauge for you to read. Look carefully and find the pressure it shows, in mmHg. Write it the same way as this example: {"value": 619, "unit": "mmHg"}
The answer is {"value": 202, "unit": "mmHg"}
